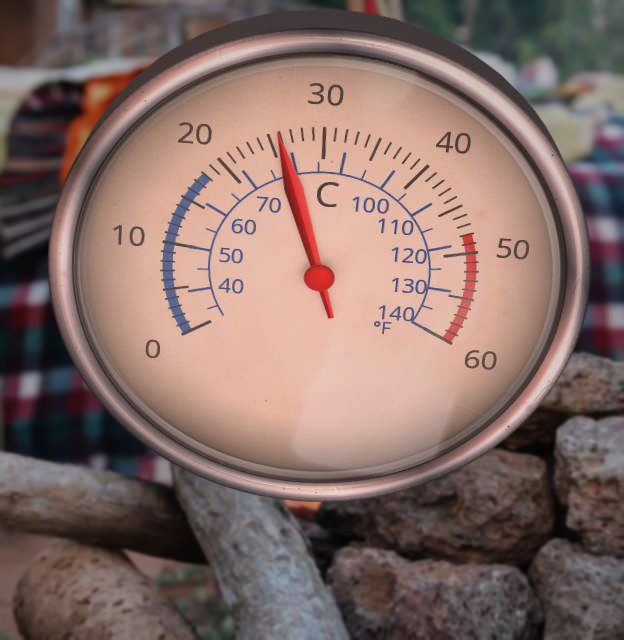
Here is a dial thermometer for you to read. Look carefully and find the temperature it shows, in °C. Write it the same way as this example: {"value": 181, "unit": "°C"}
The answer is {"value": 26, "unit": "°C"}
